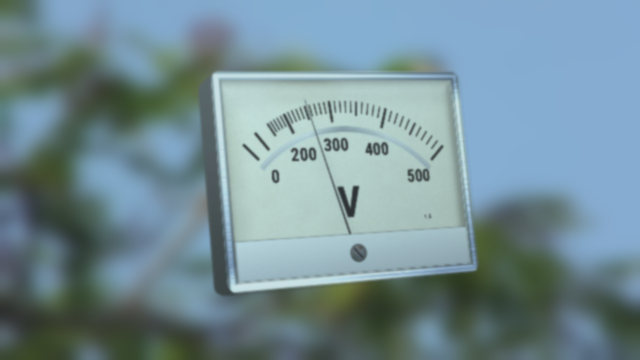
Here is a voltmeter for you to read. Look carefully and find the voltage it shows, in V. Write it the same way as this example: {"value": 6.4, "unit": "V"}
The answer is {"value": 250, "unit": "V"}
